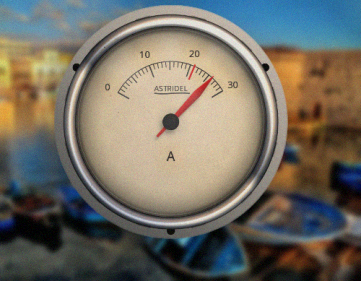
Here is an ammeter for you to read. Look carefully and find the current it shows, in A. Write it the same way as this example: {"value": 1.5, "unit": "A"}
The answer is {"value": 26, "unit": "A"}
